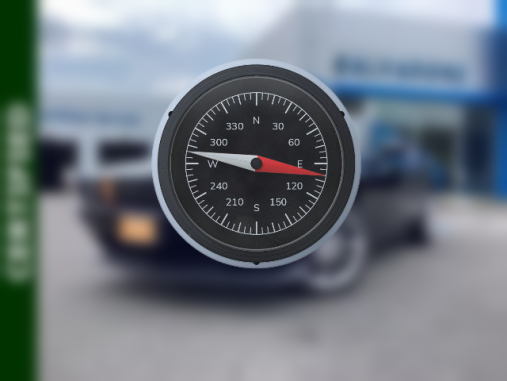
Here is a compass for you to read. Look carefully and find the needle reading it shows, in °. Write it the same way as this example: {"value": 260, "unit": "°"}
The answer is {"value": 100, "unit": "°"}
